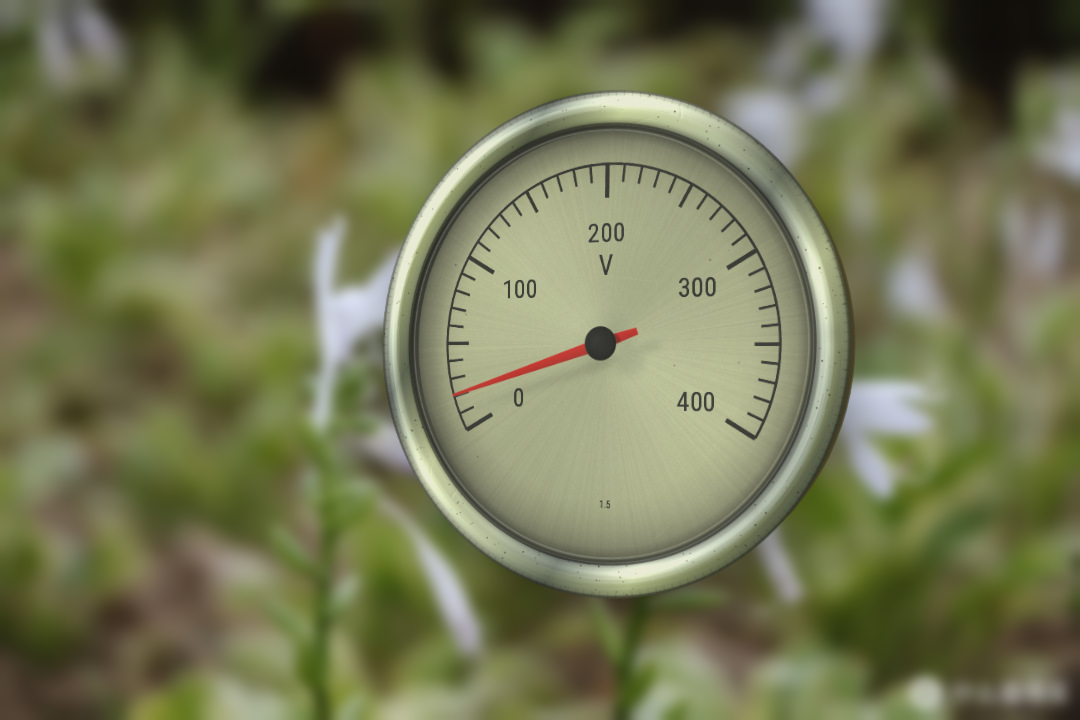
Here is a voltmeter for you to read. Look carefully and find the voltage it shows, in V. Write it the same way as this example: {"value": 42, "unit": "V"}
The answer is {"value": 20, "unit": "V"}
